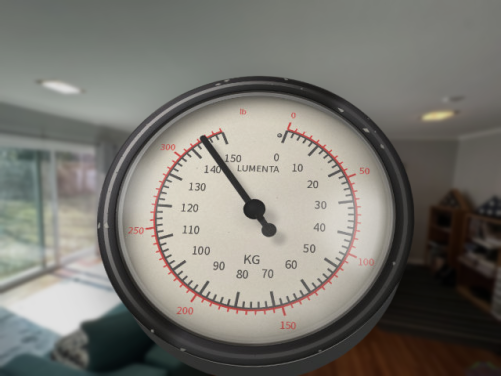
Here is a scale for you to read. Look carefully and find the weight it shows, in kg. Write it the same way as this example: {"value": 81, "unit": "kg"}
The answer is {"value": 144, "unit": "kg"}
